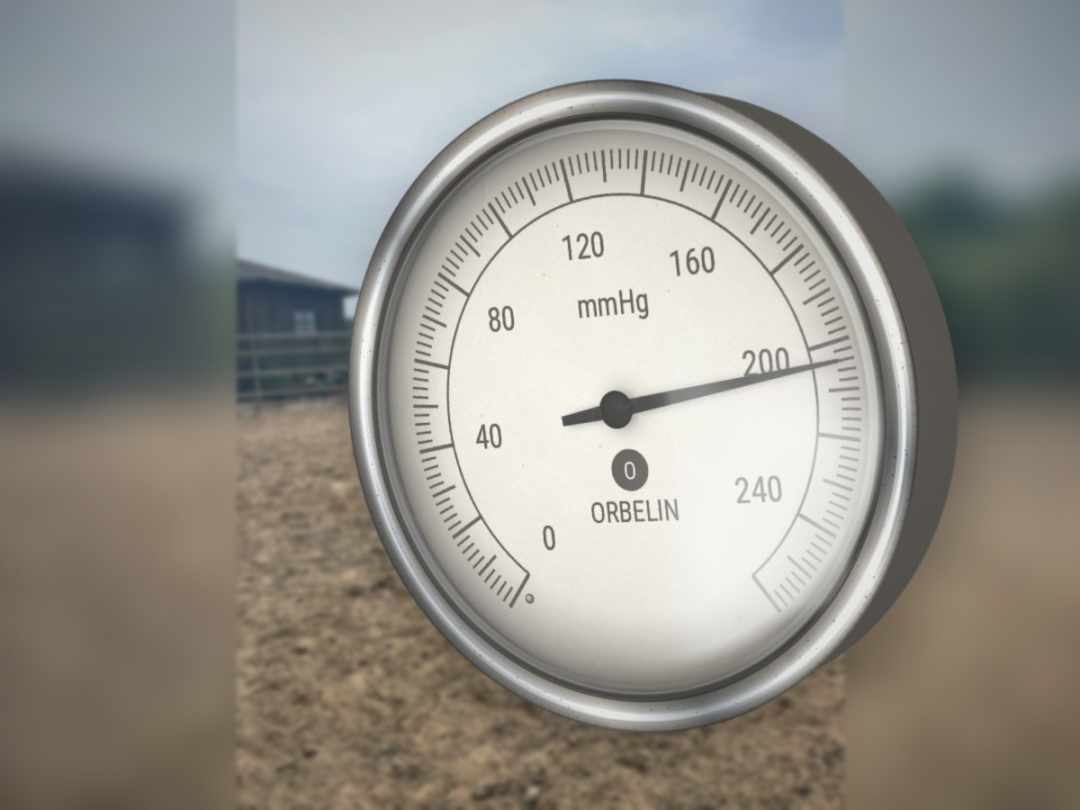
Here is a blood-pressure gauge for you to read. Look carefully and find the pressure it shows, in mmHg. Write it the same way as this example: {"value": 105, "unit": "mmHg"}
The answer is {"value": 204, "unit": "mmHg"}
